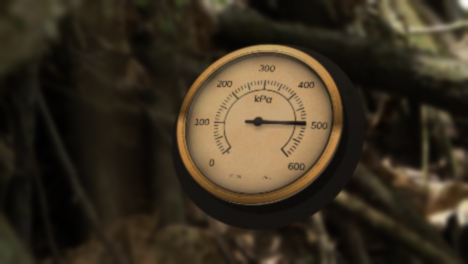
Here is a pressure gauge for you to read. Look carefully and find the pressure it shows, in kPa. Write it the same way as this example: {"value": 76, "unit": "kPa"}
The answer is {"value": 500, "unit": "kPa"}
